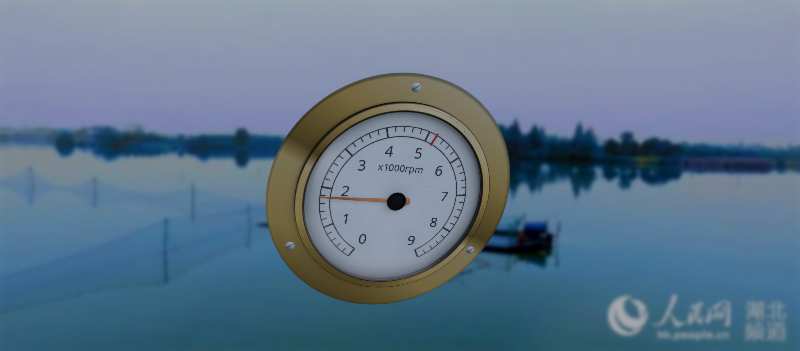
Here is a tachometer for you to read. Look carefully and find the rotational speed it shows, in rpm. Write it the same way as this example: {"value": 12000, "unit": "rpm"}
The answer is {"value": 1800, "unit": "rpm"}
